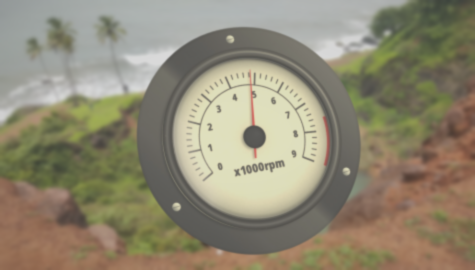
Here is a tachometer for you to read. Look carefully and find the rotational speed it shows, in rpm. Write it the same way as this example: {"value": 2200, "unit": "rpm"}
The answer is {"value": 4800, "unit": "rpm"}
